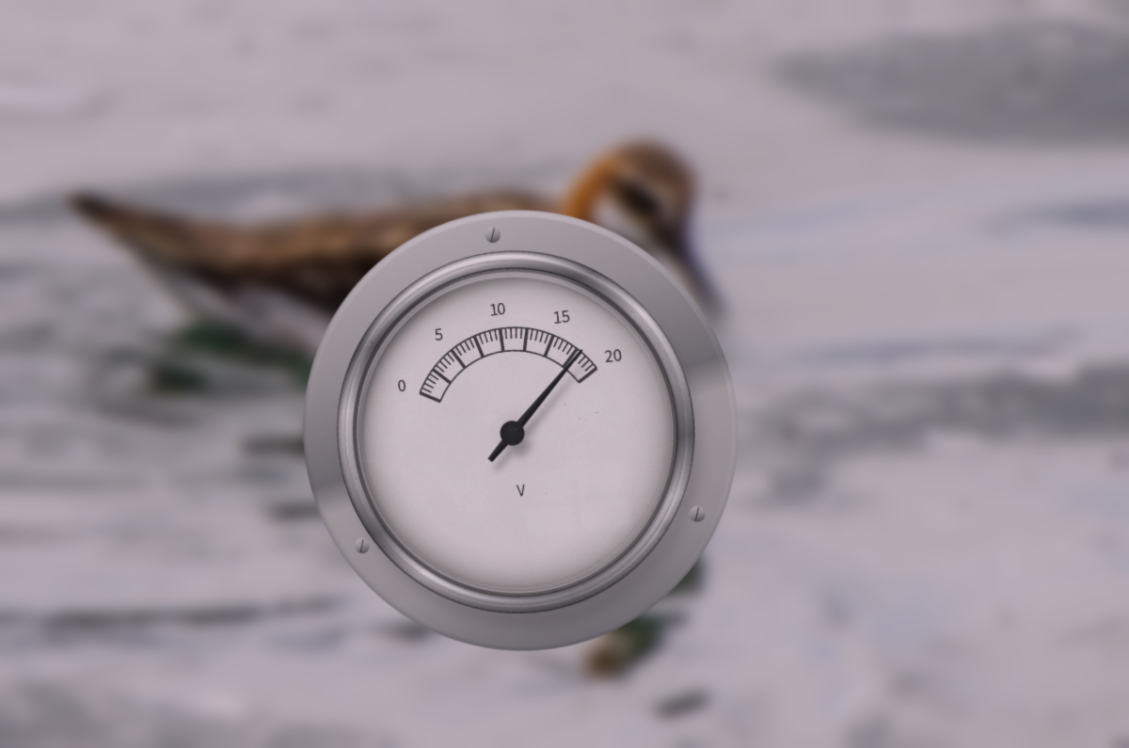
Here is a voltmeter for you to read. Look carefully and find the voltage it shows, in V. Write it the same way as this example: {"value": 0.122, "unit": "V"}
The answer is {"value": 18, "unit": "V"}
